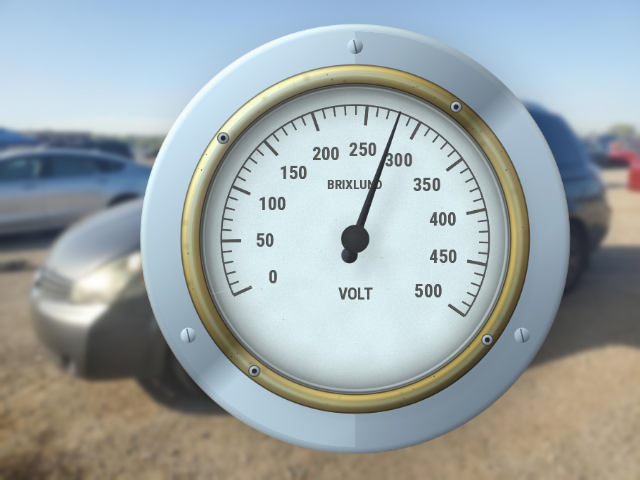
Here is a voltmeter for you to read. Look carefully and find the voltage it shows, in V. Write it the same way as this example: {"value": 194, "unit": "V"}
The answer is {"value": 280, "unit": "V"}
